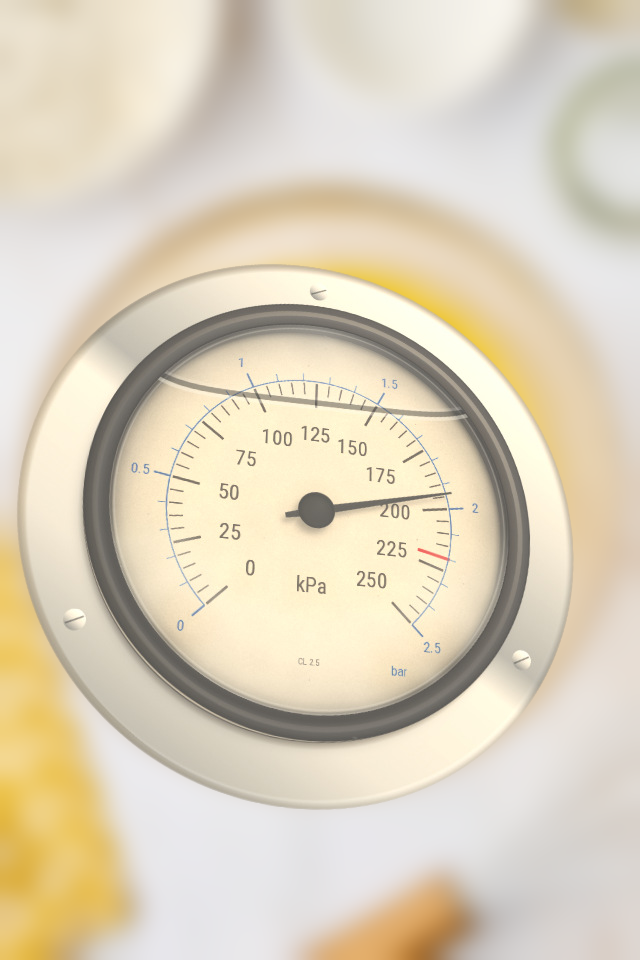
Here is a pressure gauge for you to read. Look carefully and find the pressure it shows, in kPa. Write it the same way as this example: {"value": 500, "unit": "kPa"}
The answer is {"value": 195, "unit": "kPa"}
